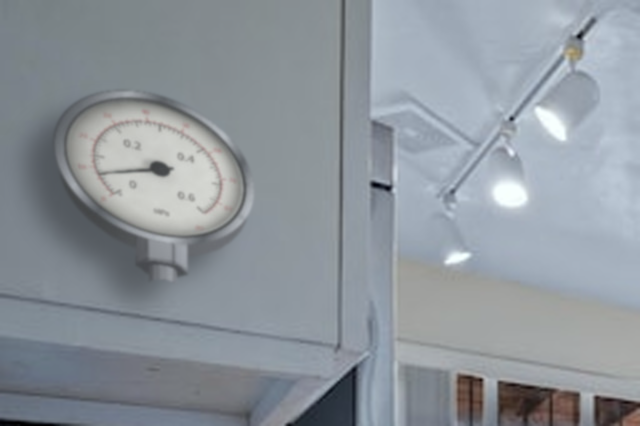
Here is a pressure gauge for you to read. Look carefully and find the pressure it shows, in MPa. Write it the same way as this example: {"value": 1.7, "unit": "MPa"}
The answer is {"value": 0.05, "unit": "MPa"}
